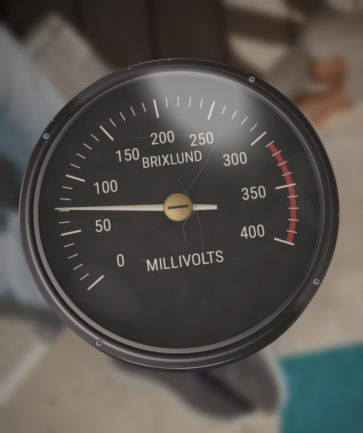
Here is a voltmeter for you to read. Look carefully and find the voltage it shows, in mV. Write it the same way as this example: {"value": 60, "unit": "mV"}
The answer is {"value": 70, "unit": "mV"}
